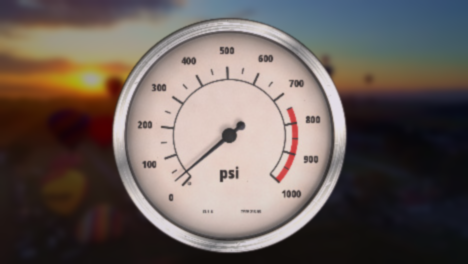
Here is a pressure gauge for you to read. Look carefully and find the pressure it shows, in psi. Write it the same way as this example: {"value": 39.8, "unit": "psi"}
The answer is {"value": 25, "unit": "psi"}
